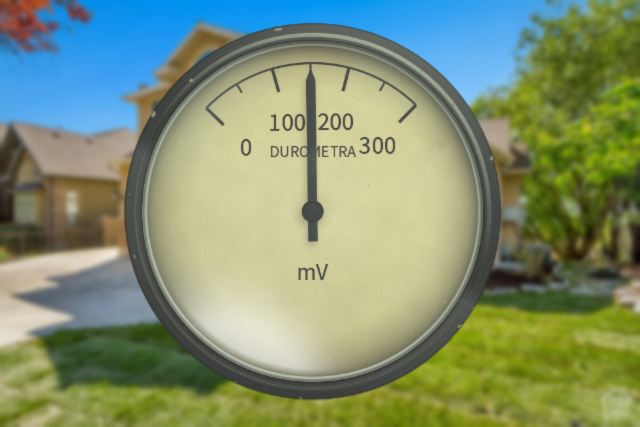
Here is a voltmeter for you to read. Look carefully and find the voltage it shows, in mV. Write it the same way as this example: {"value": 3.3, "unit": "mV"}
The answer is {"value": 150, "unit": "mV"}
